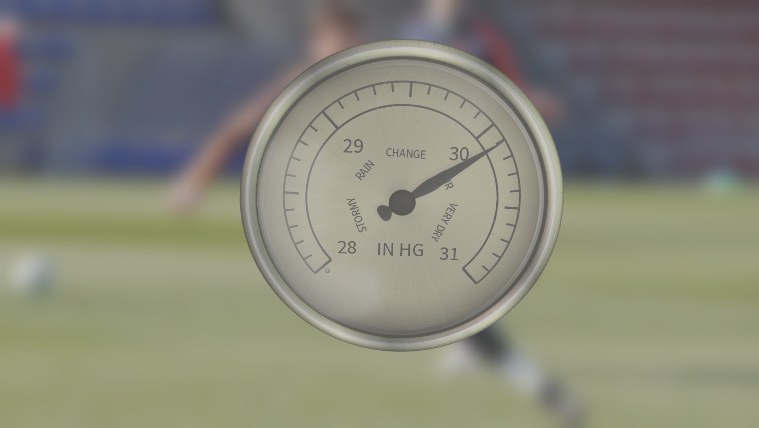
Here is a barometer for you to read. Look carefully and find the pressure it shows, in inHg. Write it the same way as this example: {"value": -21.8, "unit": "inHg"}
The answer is {"value": 30.1, "unit": "inHg"}
